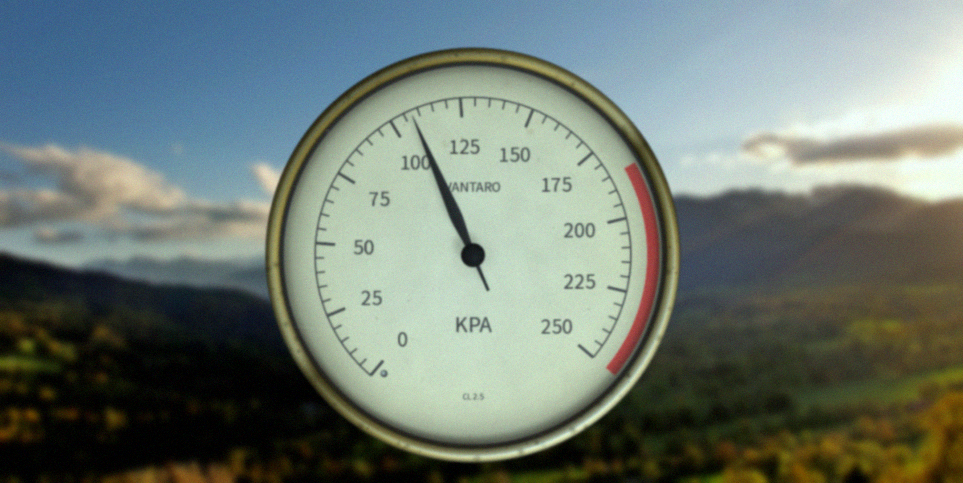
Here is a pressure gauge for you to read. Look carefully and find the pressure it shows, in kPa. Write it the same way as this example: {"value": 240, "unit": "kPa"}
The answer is {"value": 107.5, "unit": "kPa"}
